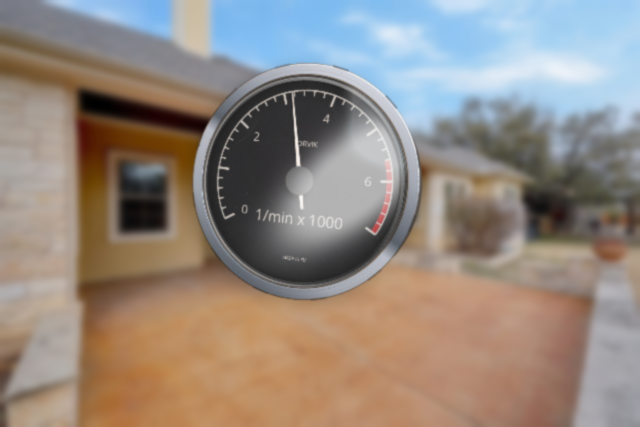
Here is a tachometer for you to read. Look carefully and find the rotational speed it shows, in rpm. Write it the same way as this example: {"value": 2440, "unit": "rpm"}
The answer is {"value": 3200, "unit": "rpm"}
